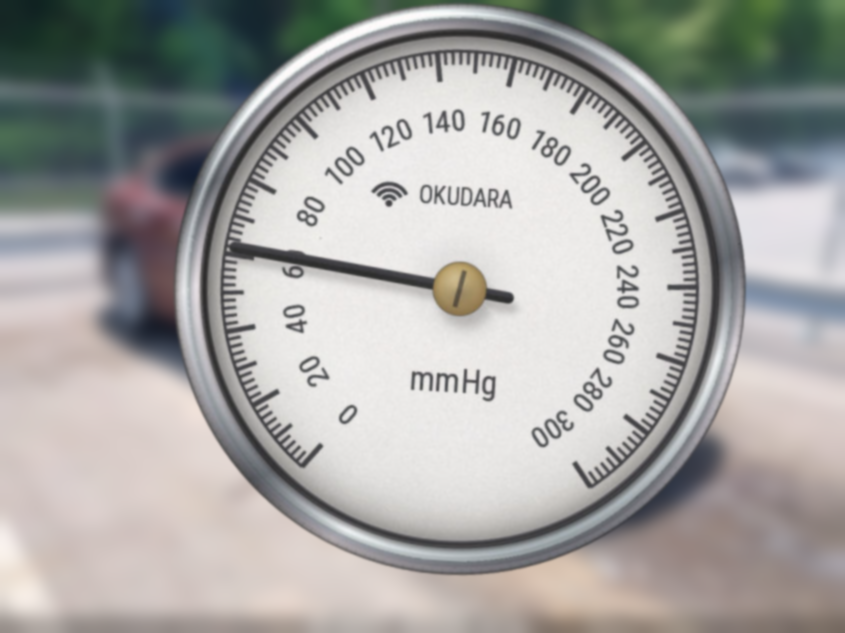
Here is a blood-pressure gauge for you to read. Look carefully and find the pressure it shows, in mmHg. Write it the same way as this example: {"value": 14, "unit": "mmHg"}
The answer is {"value": 62, "unit": "mmHg"}
